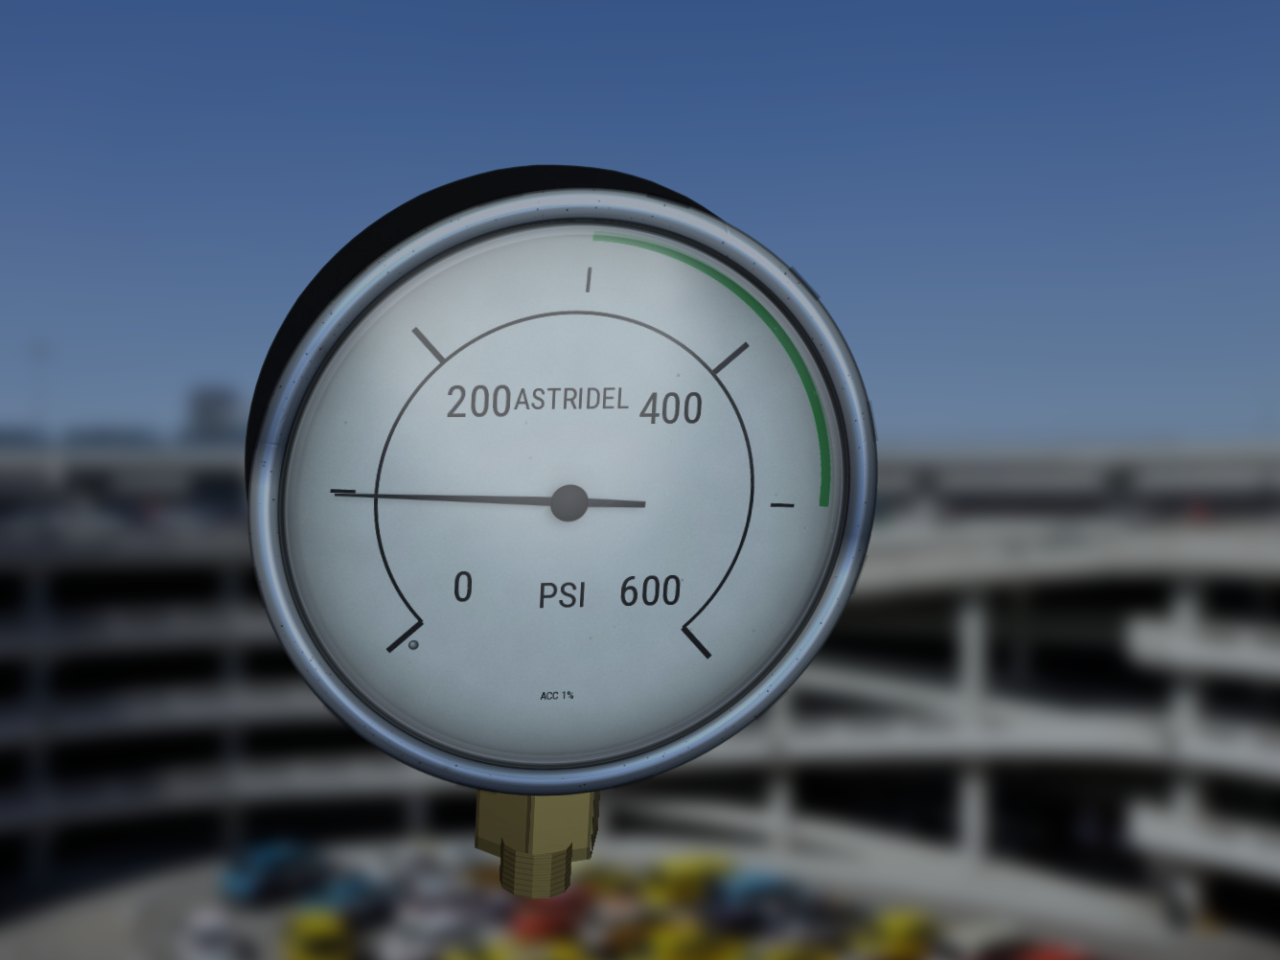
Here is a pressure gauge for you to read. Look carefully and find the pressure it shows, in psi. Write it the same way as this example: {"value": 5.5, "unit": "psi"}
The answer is {"value": 100, "unit": "psi"}
